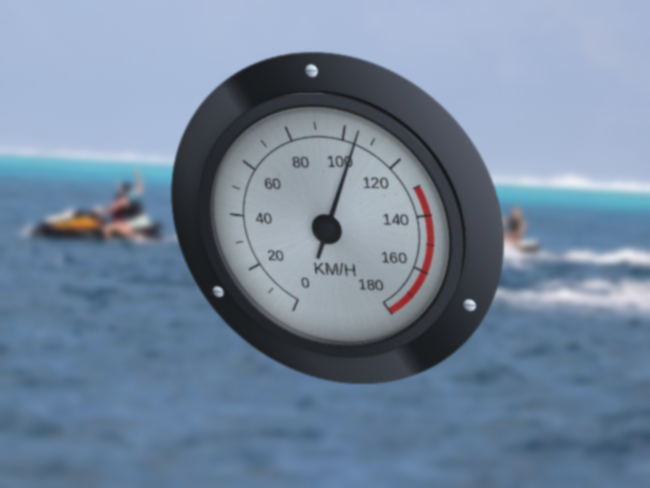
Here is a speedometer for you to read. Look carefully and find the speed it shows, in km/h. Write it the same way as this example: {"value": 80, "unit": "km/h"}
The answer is {"value": 105, "unit": "km/h"}
